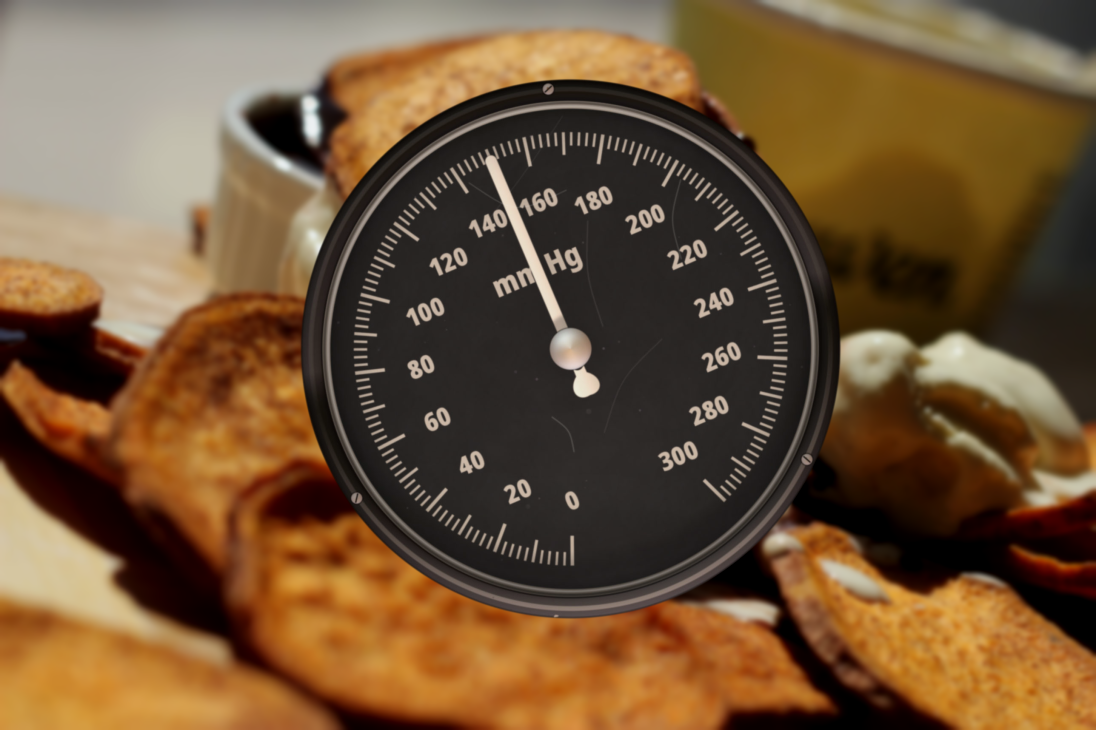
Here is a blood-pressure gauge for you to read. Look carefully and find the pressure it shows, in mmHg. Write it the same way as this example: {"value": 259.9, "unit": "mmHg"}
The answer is {"value": 150, "unit": "mmHg"}
